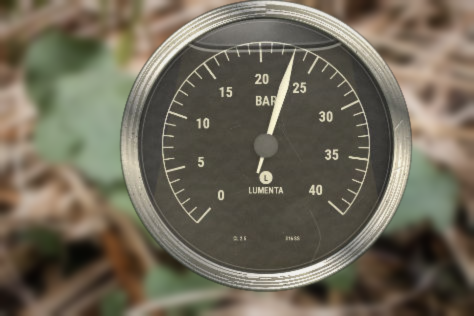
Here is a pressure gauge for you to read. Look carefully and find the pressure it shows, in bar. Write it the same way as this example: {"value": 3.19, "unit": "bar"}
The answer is {"value": 23, "unit": "bar"}
